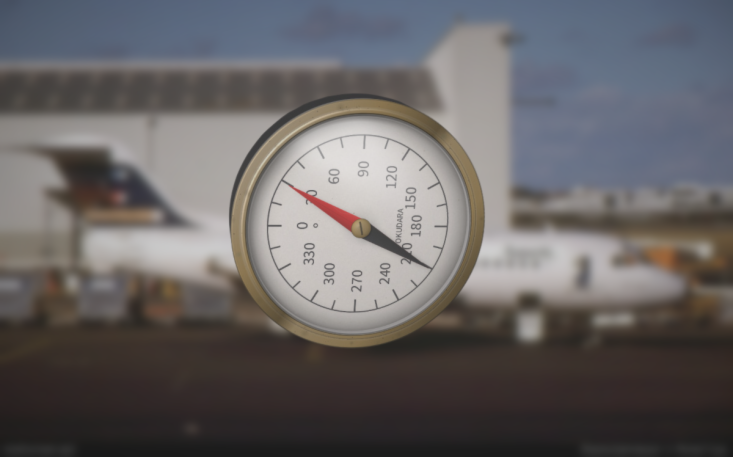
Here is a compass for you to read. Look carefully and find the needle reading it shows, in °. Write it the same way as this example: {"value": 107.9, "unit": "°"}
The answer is {"value": 30, "unit": "°"}
